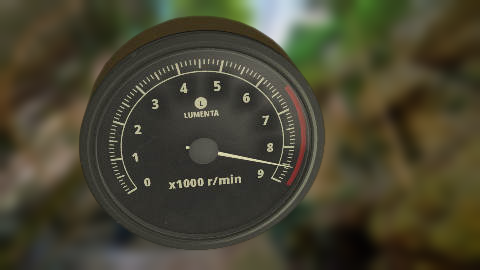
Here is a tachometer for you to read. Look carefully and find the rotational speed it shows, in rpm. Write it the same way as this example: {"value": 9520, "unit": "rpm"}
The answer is {"value": 8500, "unit": "rpm"}
